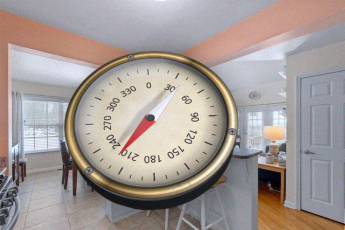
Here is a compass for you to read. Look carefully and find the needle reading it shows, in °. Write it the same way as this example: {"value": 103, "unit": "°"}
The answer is {"value": 220, "unit": "°"}
